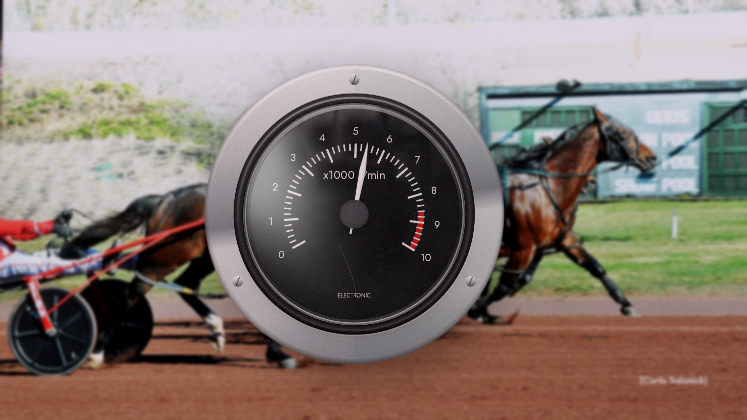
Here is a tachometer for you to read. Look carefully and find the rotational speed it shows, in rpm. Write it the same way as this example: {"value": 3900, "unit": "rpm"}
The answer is {"value": 5400, "unit": "rpm"}
